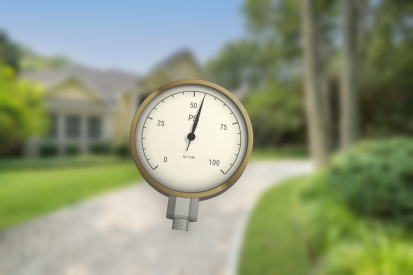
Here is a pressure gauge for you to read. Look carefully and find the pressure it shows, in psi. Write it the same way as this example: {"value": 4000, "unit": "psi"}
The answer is {"value": 55, "unit": "psi"}
